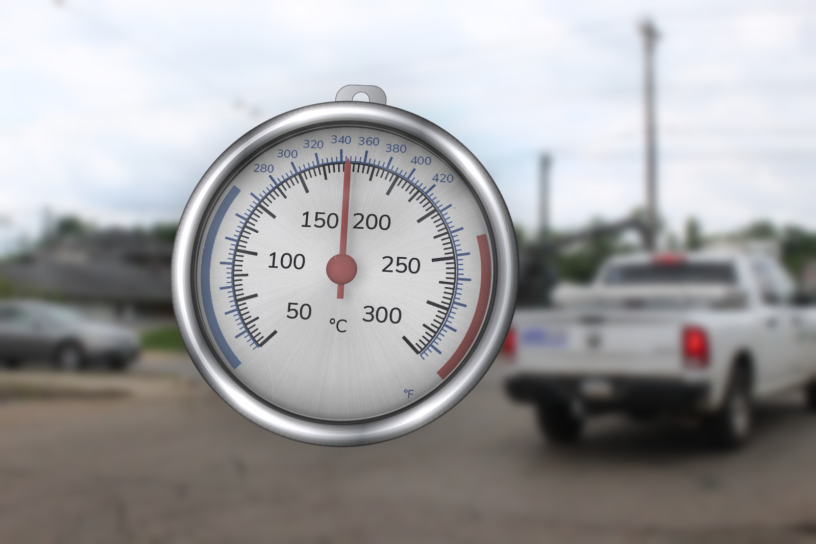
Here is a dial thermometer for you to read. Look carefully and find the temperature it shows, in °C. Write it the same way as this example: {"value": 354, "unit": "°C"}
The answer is {"value": 175, "unit": "°C"}
